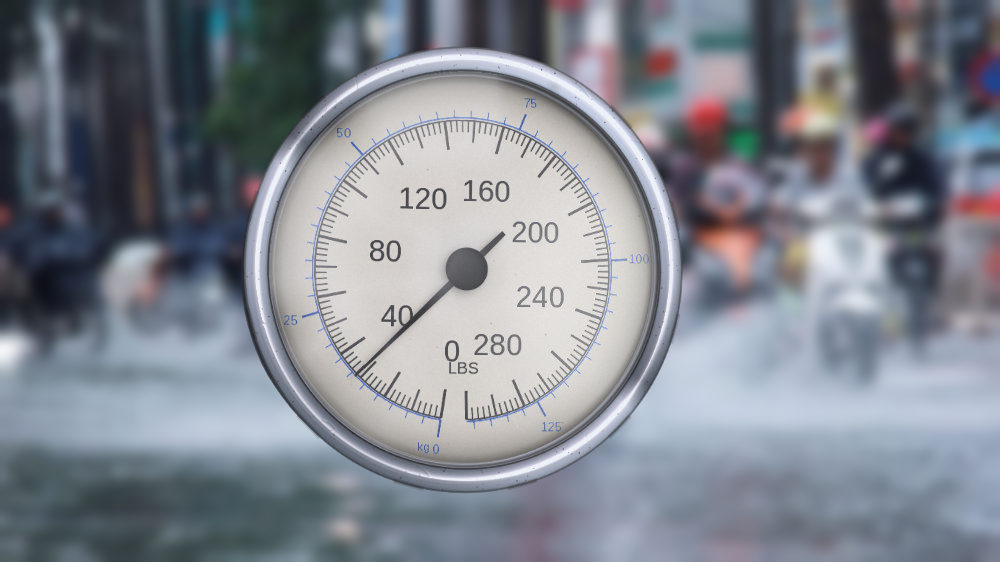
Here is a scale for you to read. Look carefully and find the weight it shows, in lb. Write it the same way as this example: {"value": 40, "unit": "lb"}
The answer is {"value": 32, "unit": "lb"}
